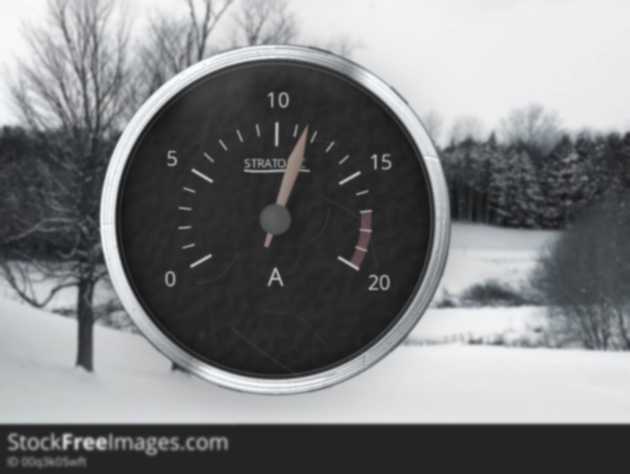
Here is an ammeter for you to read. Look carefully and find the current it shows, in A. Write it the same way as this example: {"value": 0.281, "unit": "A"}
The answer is {"value": 11.5, "unit": "A"}
